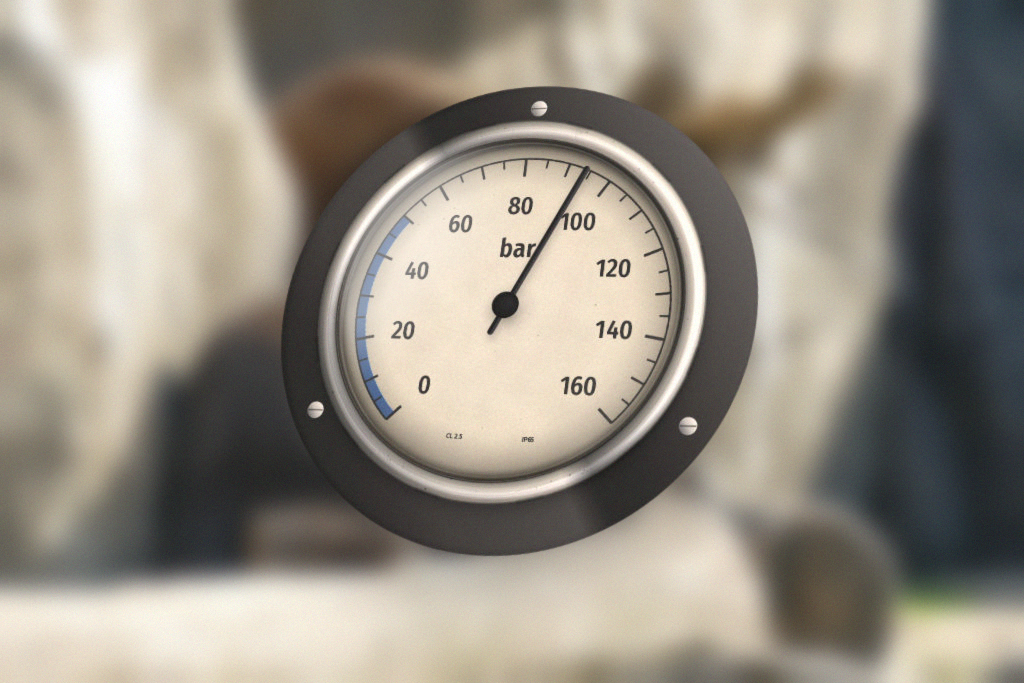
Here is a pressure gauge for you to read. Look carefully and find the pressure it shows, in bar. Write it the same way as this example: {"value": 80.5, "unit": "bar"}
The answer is {"value": 95, "unit": "bar"}
